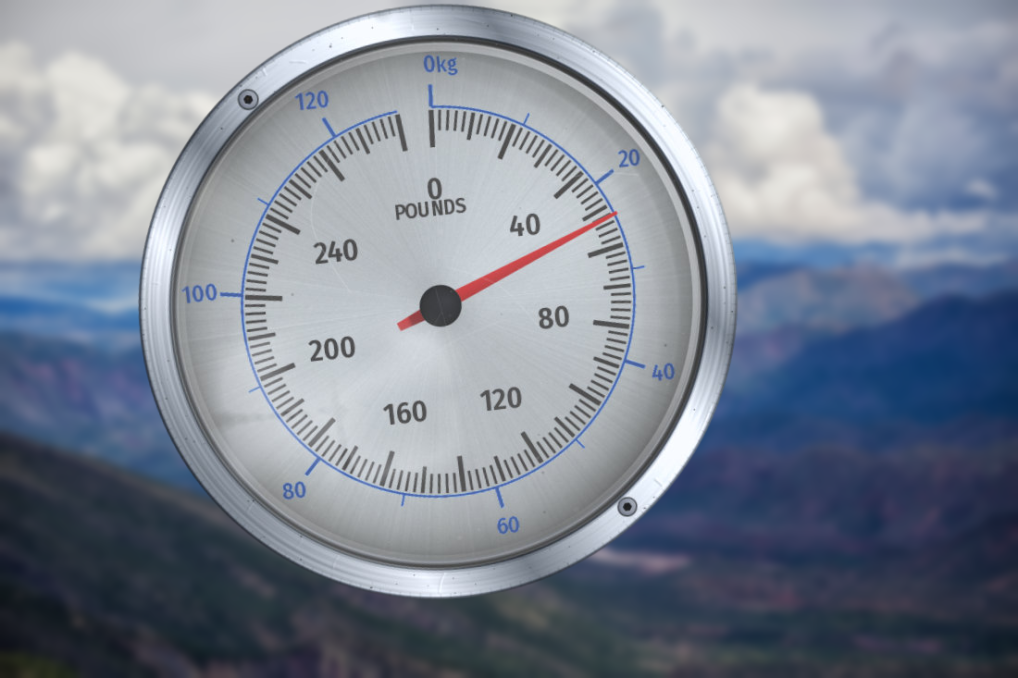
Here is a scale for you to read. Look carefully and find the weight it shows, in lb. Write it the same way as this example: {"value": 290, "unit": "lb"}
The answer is {"value": 52, "unit": "lb"}
